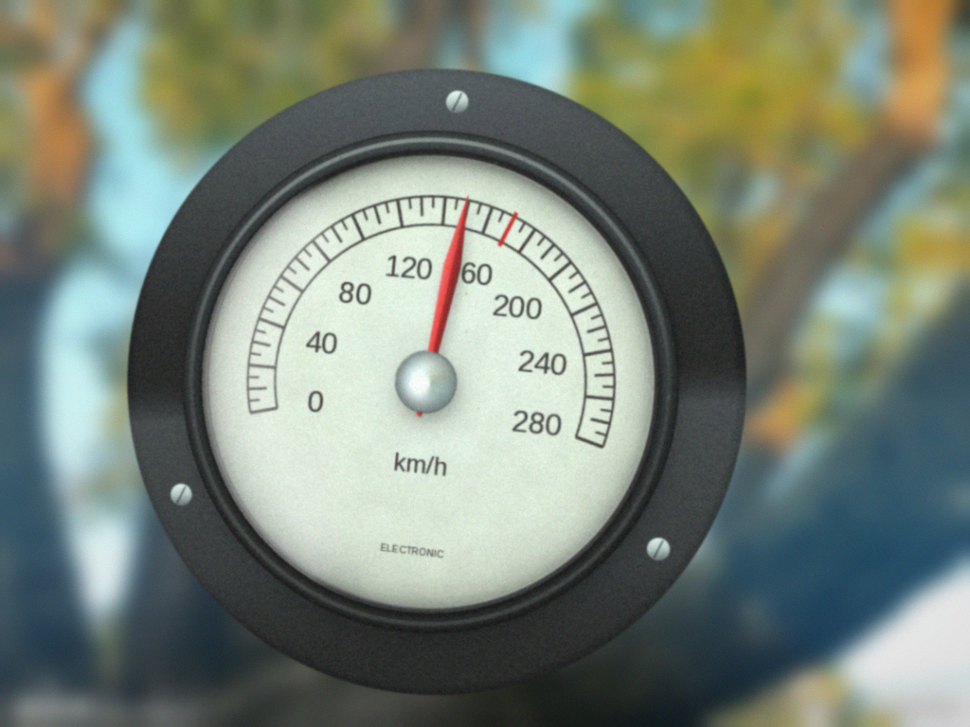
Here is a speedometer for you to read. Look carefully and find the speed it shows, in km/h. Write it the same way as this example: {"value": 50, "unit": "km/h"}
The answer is {"value": 150, "unit": "km/h"}
